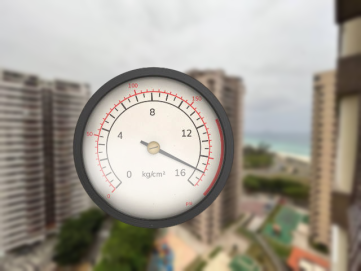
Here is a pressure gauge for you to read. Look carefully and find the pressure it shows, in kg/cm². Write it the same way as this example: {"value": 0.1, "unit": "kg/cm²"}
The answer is {"value": 15, "unit": "kg/cm²"}
